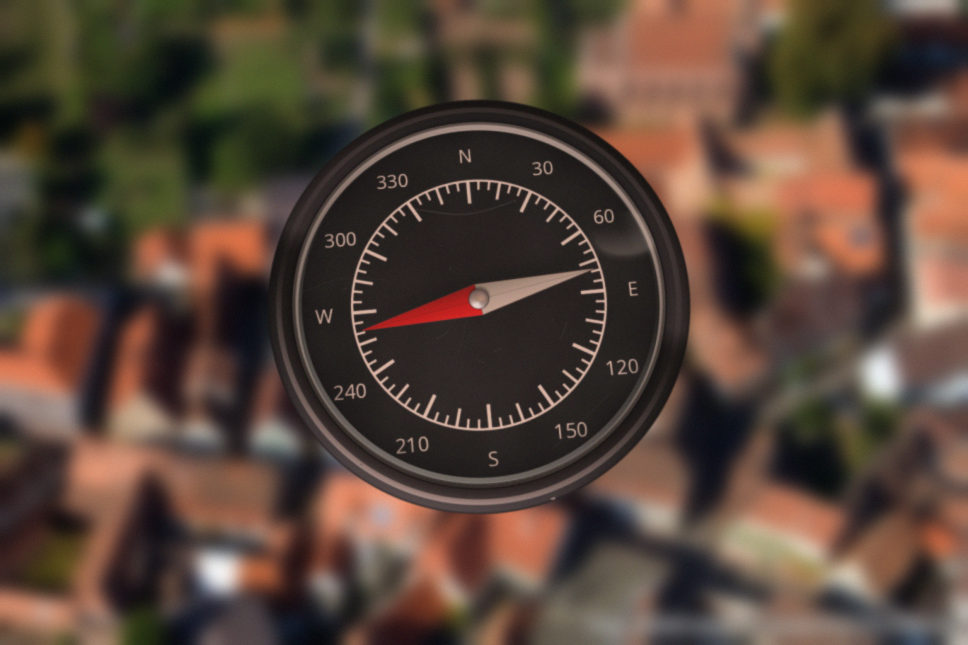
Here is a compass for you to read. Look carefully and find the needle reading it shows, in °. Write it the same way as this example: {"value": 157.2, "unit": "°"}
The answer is {"value": 260, "unit": "°"}
